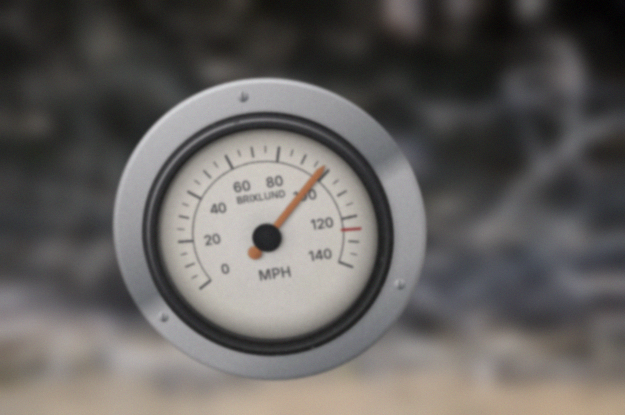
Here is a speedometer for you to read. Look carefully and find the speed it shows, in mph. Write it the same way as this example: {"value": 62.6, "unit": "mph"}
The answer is {"value": 97.5, "unit": "mph"}
